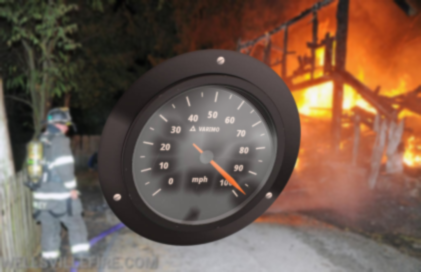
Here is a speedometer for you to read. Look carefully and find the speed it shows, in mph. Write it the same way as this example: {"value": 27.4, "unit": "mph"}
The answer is {"value": 97.5, "unit": "mph"}
